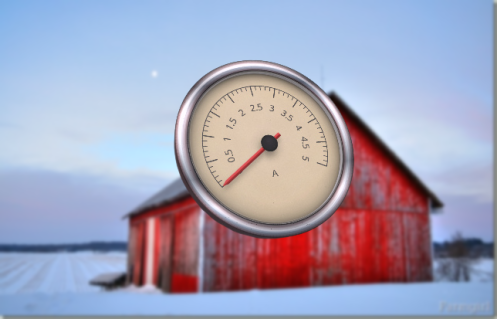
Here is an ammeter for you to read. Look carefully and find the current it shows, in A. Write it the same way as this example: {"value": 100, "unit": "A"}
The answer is {"value": 0, "unit": "A"}
